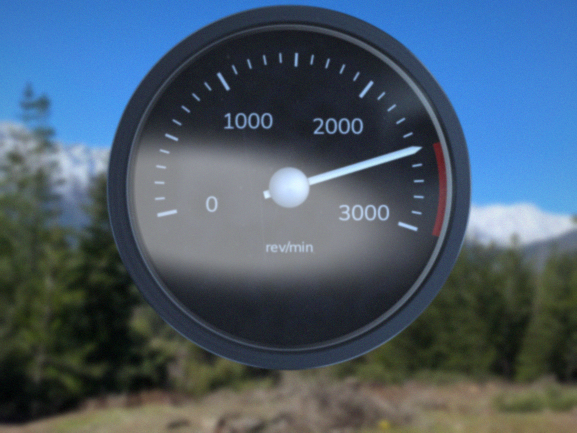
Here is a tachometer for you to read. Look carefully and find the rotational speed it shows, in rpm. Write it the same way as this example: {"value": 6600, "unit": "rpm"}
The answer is {"value": 2500, "unit": "rpm"}
